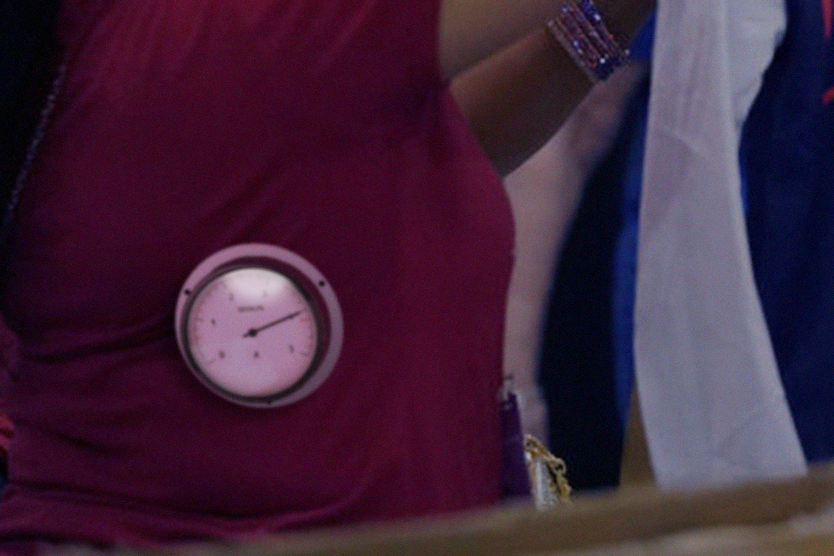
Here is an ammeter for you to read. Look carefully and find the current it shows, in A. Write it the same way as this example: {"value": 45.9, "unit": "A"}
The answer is {"value": 4, "unit": "A"}
